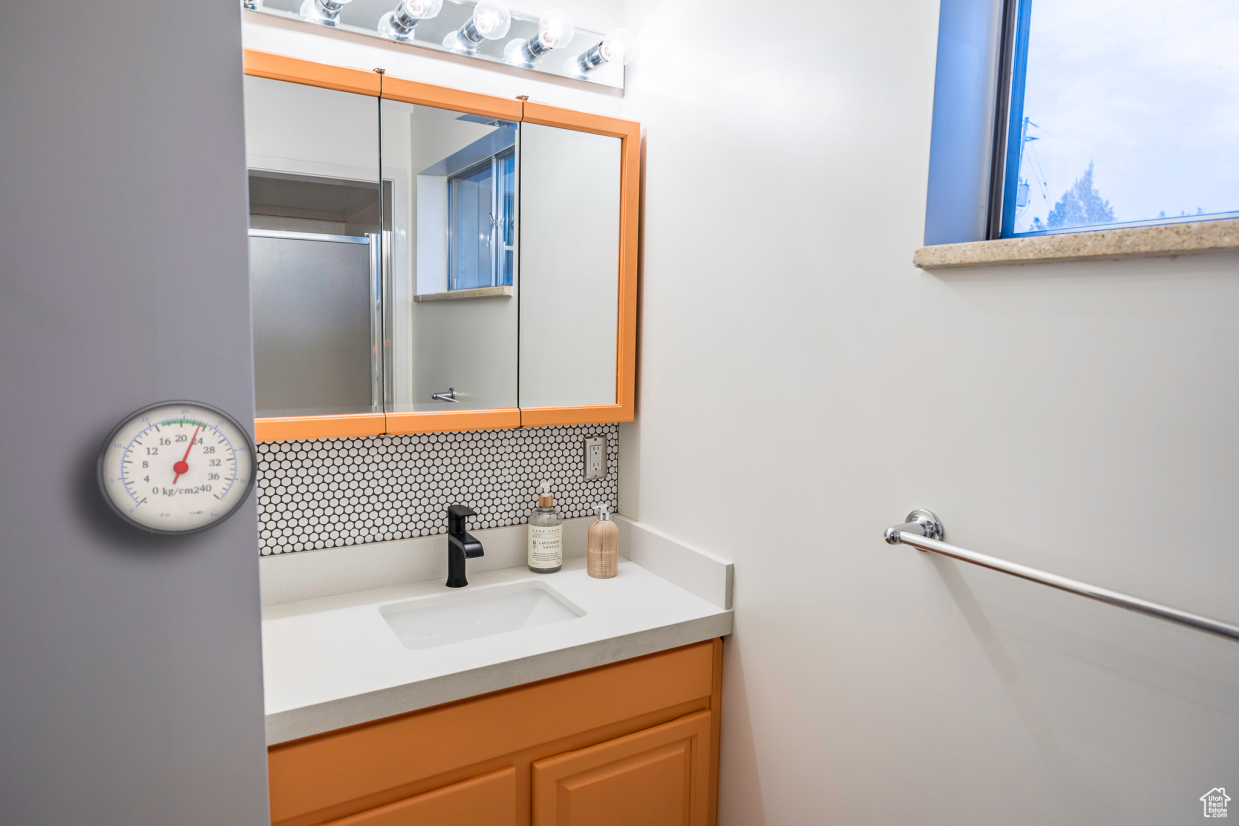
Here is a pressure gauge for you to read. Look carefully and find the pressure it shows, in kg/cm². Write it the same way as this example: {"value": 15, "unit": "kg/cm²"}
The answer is {"value": 23, "unit": "kg/cm²"}
